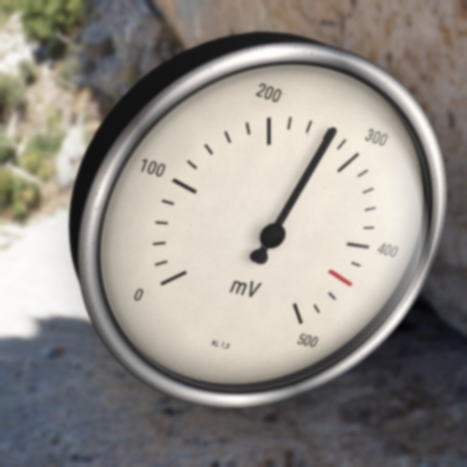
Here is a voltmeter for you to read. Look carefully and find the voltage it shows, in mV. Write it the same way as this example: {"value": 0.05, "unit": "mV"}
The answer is {"value": 260, "unit": "mV"}
